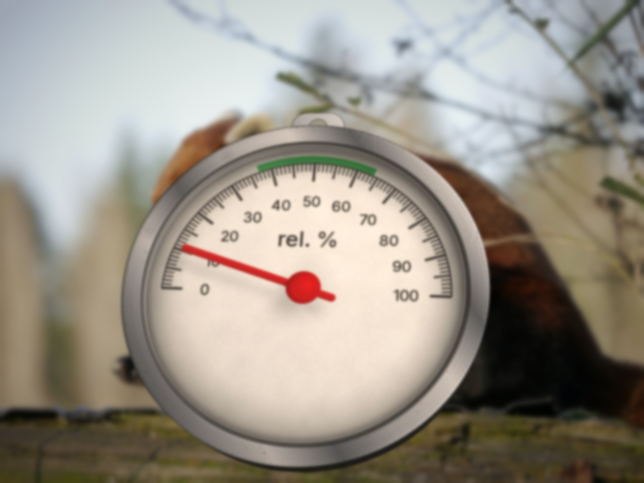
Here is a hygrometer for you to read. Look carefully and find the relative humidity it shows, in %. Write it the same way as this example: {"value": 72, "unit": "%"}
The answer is {"value": 10, "unit": "%"}
